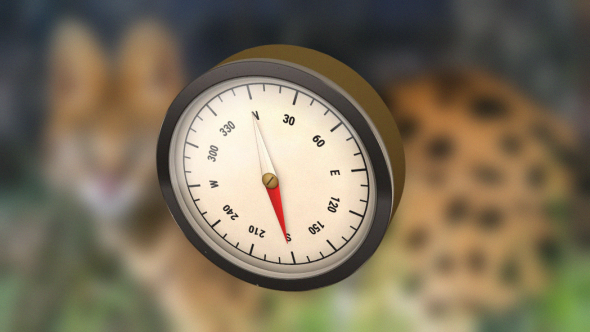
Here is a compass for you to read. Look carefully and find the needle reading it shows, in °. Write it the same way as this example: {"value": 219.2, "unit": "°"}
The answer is {"value": 180, "unit": "°"}
